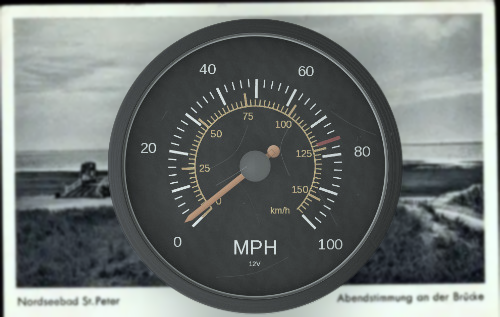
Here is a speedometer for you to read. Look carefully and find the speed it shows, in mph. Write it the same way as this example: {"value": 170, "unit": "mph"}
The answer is {"value": 2, "unit": "mph"}
